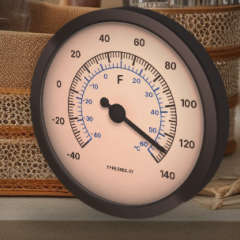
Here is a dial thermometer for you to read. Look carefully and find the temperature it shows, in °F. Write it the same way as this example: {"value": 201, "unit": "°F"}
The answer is {"value": 130, "unit": "°F"}
